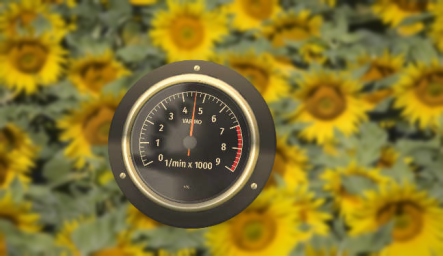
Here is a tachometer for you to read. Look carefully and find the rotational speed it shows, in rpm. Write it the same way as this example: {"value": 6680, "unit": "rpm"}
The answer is {"value": 4600, "unit": "rpm"}
